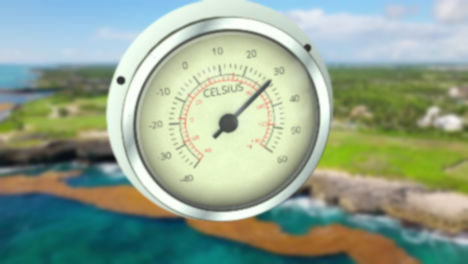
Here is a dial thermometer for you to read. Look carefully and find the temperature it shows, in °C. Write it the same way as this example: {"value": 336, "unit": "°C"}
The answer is {"value": 30, "unit": "°C"}
